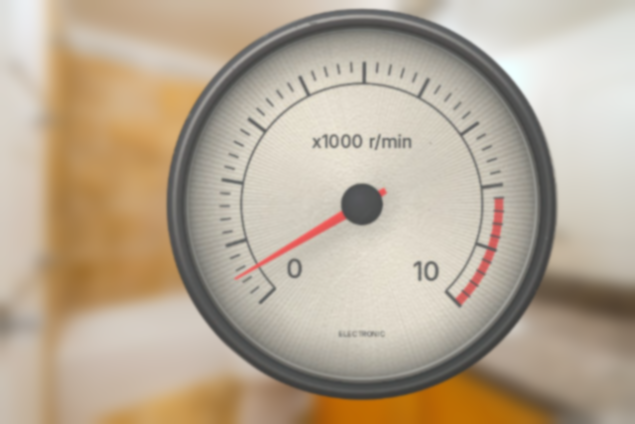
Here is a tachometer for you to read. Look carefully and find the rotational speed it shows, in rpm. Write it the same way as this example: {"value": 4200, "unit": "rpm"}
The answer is {"value": 500, "unit": "rpm"}
